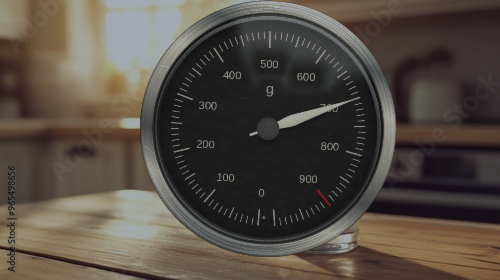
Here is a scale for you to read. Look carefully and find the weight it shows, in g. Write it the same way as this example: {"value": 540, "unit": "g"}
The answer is {"value": 700, "unit": "g"}
